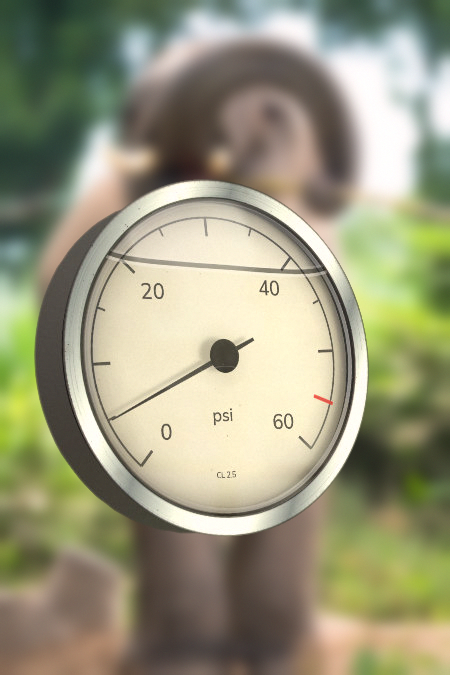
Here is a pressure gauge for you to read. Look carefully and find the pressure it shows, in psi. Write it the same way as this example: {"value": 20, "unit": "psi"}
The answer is {"value": 5, "unit": "psi"}
